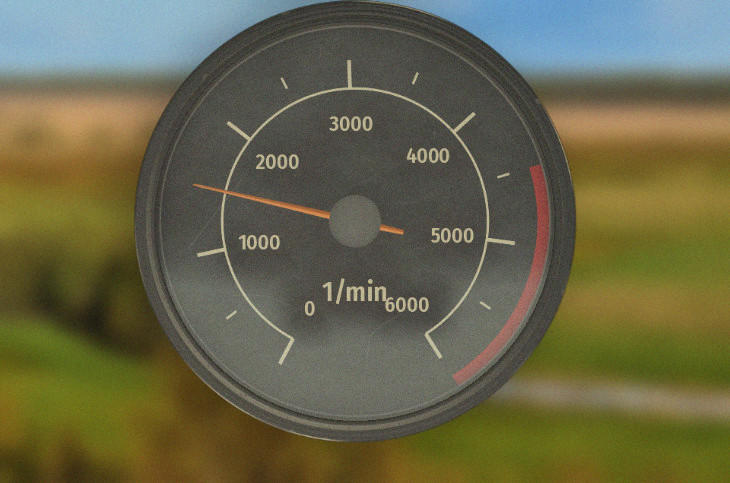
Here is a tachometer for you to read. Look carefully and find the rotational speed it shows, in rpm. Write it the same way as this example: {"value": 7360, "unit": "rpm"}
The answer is {"value": 1500, "unit": "rpm"}
